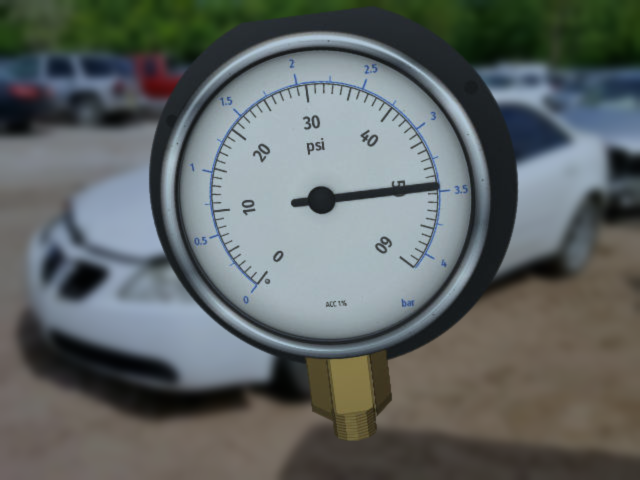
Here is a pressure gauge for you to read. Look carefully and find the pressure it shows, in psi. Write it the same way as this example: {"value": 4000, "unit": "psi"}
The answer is {"value": 50, "unit": "psi"}
